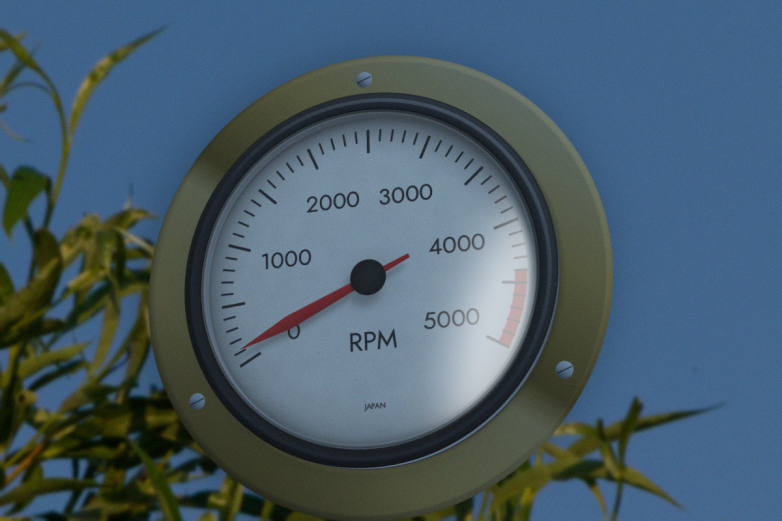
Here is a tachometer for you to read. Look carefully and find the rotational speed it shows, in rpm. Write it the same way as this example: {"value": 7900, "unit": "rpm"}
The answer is {"value": 100, "unit": "rpm"}
